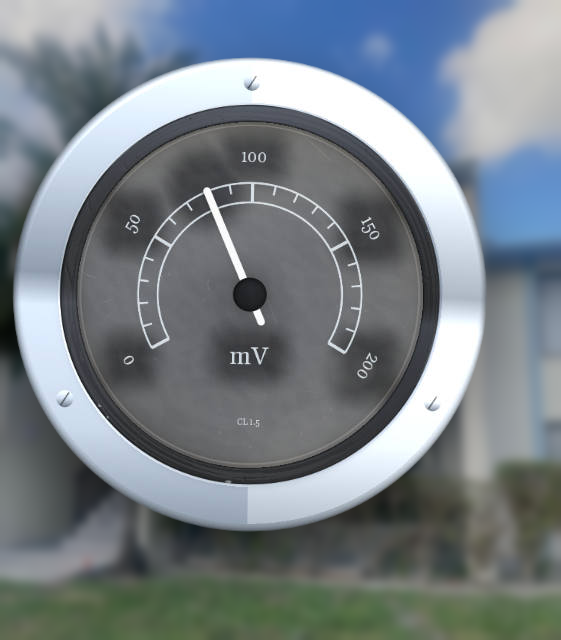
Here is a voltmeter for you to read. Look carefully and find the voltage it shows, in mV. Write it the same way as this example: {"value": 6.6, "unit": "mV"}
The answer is {"value": 80, "unit": "mV"}
